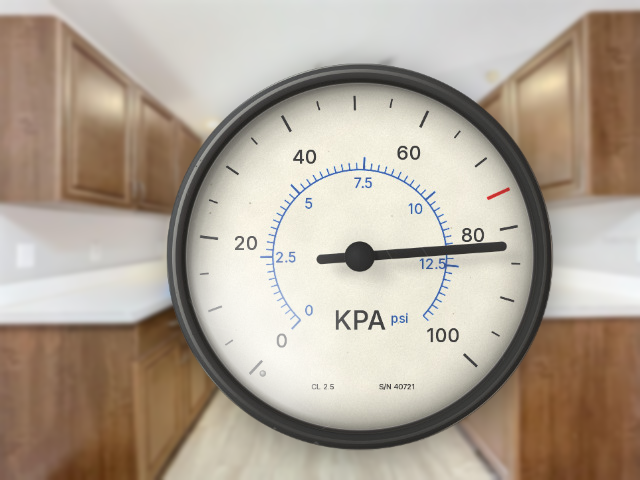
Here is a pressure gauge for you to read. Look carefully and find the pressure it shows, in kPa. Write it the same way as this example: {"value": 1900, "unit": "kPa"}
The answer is {"value": 82.5, "unit": "kPa"}
